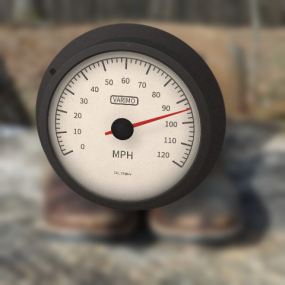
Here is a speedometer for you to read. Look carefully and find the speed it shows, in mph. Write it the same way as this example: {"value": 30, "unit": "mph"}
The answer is {"value": 94, "unit": "mph"}
